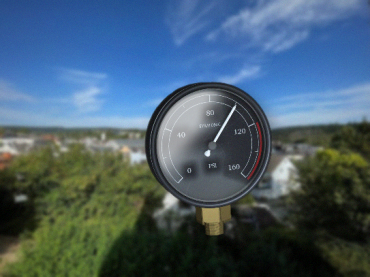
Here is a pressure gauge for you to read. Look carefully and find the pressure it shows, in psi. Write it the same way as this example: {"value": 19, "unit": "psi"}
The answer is {"value": 100, "unit": "psi"}
